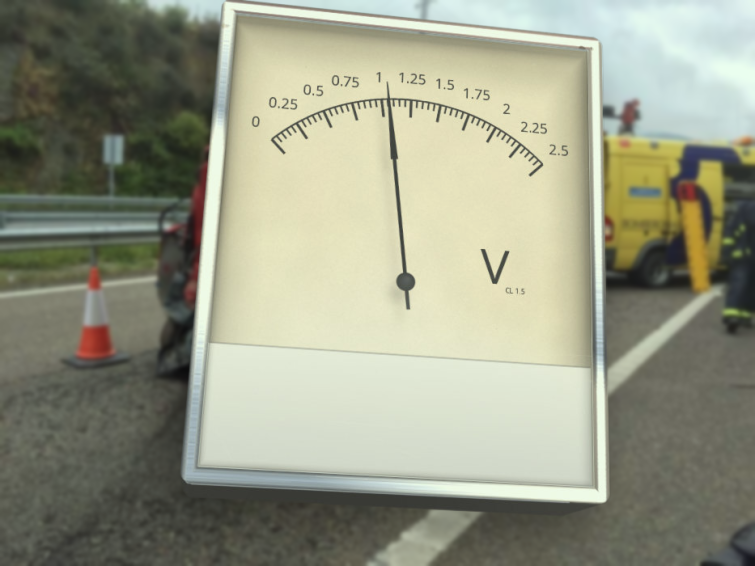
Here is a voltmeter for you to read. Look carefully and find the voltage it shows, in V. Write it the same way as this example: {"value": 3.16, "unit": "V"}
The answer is {"value": 1.05, "unit": "V"}
